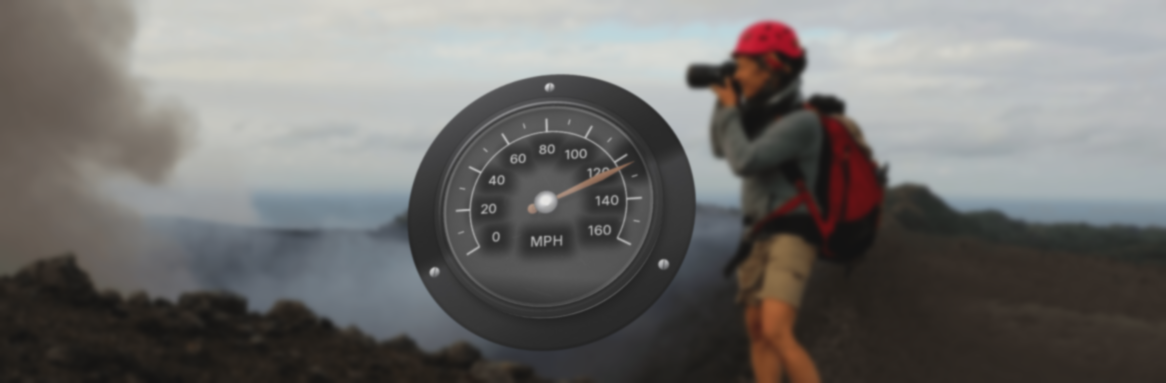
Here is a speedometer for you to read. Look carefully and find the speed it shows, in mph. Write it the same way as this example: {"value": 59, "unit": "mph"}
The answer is {"value": 125, "unit": "mph"}
